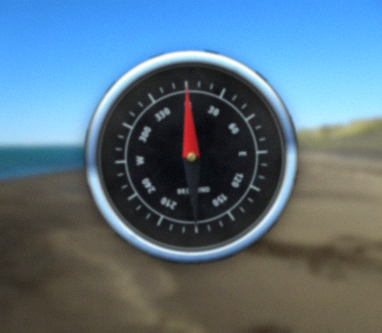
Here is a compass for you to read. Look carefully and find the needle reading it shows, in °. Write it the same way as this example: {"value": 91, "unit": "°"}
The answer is {"value": 0, "unit": "°"}
